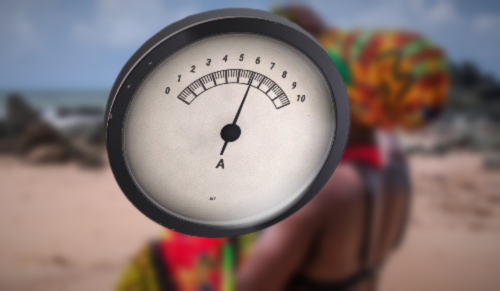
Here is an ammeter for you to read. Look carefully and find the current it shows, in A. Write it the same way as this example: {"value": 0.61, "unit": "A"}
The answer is {"value": 6, "unit": "A"}
